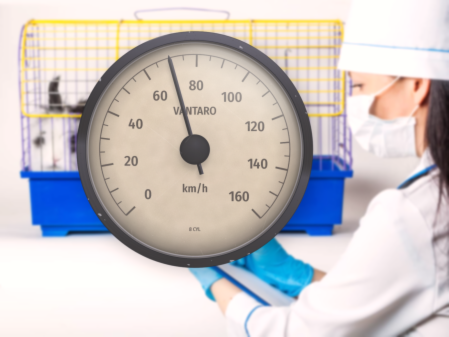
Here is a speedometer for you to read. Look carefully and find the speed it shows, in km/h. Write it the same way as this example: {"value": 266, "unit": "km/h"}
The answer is {"value": 70, "unit": "km/h"}
